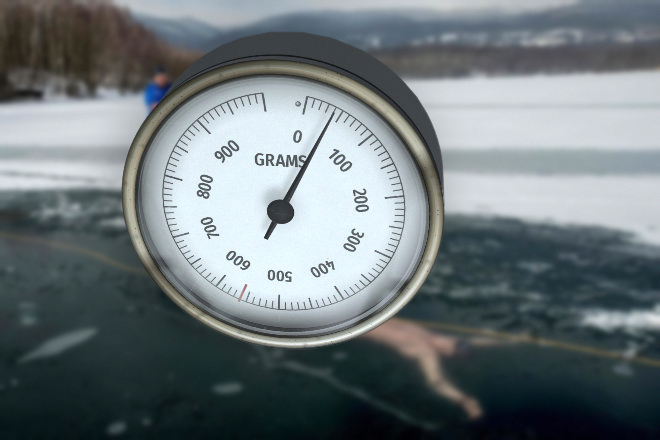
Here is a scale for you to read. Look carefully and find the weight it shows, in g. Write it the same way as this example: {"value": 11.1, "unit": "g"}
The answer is {"value": 40, "unit": "g"}
